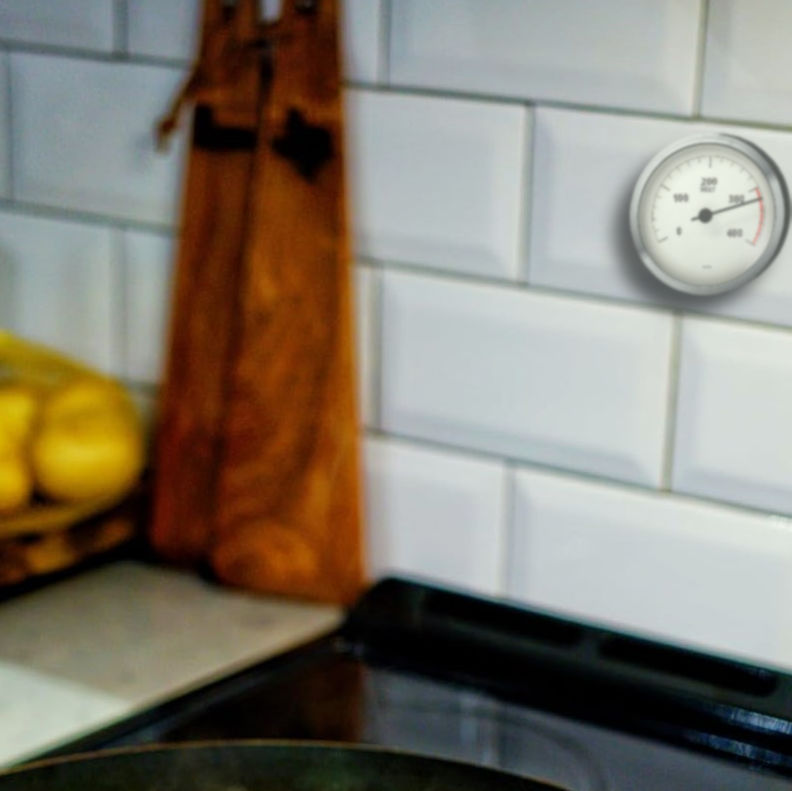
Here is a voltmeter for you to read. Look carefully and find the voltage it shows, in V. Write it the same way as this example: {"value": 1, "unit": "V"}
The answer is {"value": 320, "unit": "V"}
